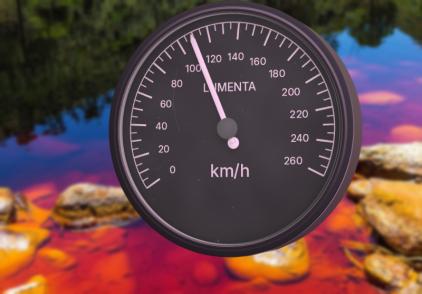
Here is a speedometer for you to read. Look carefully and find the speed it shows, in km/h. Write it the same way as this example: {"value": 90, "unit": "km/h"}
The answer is {"value": 110, "unit": "km/h"}
